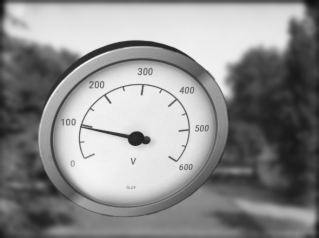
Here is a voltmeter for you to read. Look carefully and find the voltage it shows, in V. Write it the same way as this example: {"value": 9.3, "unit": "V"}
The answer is {"value": 100, "unit": "V"}
